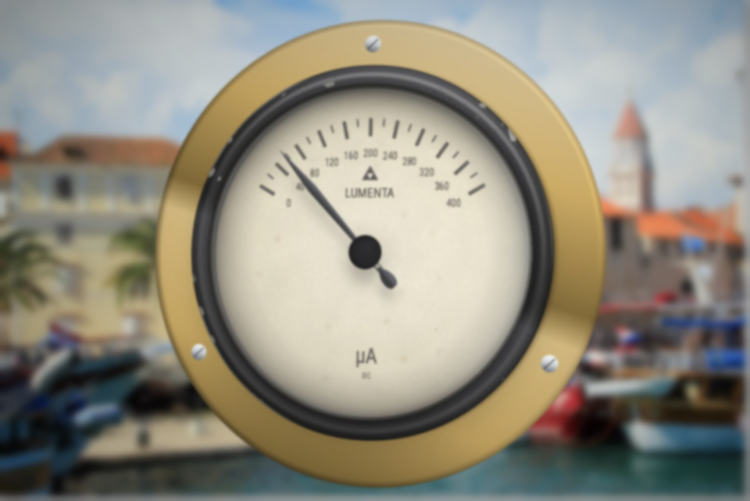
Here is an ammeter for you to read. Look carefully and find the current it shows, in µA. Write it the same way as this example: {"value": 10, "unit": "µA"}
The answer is {"value": 60, "unit": "µA"}
